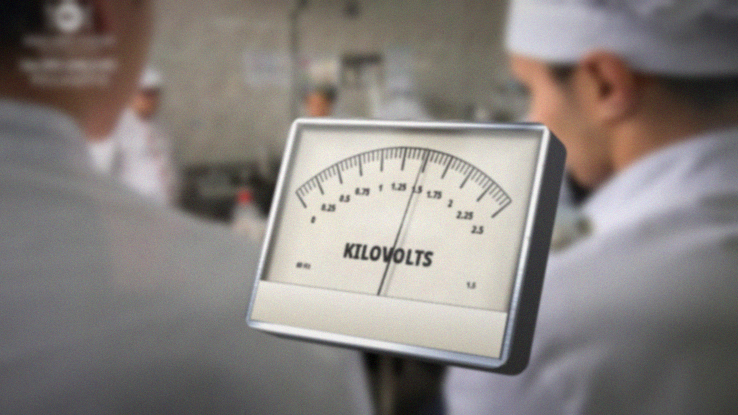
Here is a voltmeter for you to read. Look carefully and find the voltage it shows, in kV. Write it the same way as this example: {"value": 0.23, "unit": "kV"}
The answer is {"value": 1.5, "unit": "kV"}
